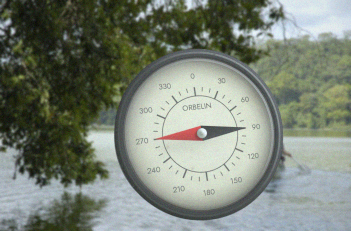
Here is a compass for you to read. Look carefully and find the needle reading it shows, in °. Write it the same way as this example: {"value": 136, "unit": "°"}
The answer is {"value": 270, "unit": "°"}
